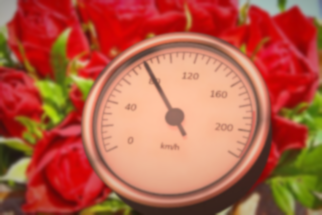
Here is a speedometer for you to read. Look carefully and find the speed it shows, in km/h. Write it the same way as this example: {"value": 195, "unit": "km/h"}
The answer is {"value": 80, "unit": "km/h"}
